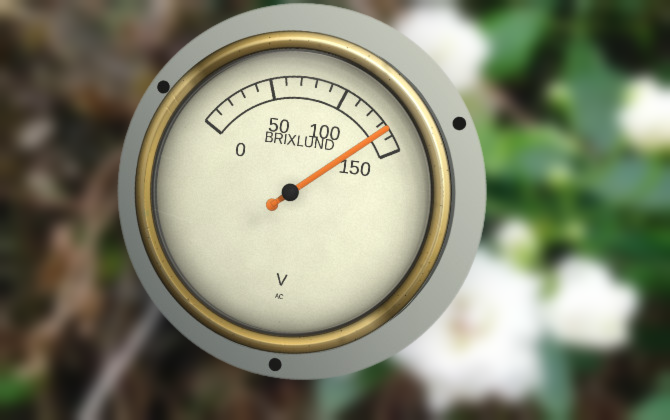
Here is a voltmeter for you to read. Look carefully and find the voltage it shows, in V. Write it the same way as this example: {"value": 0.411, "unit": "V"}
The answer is {"value": 135, "unit": "V"}
